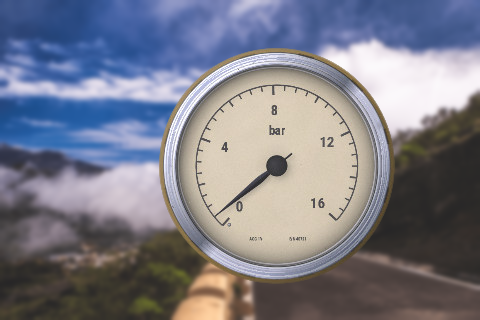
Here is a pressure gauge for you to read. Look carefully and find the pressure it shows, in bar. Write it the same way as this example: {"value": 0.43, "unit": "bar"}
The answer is {"value": 0.5, "unit": "bar"}
